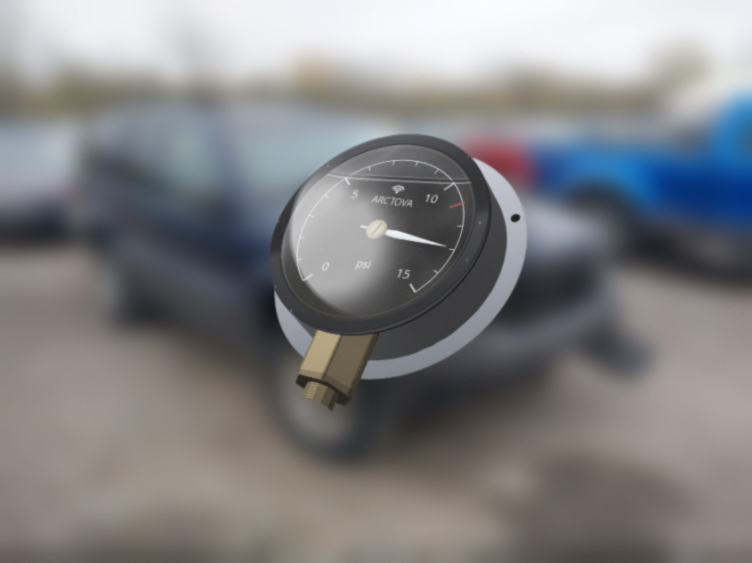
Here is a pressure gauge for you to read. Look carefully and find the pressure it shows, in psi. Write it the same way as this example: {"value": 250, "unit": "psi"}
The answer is {"value": 13, "unit": "psi"}
